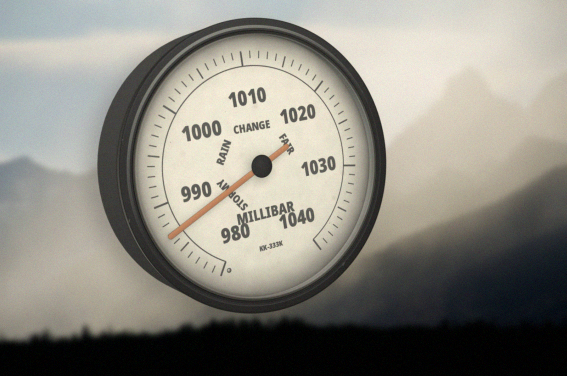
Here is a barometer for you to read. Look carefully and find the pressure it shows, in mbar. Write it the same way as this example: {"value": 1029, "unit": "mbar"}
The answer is {"value": 987, "unit": "mbar"}
